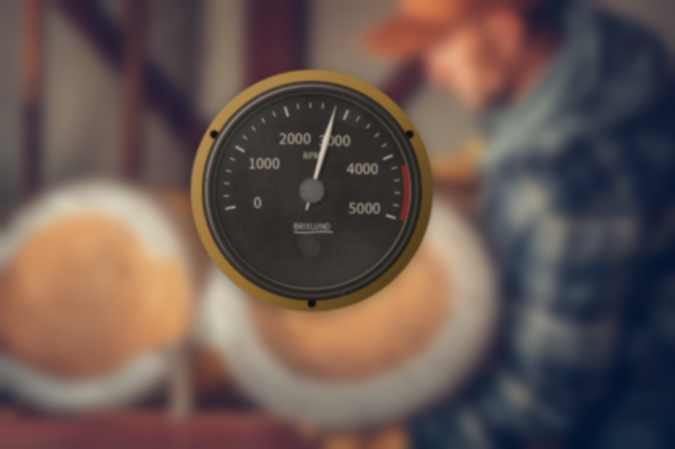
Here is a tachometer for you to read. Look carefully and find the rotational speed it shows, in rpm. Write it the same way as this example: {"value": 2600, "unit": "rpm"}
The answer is {"value": 2800, "unit": "rpm"}
